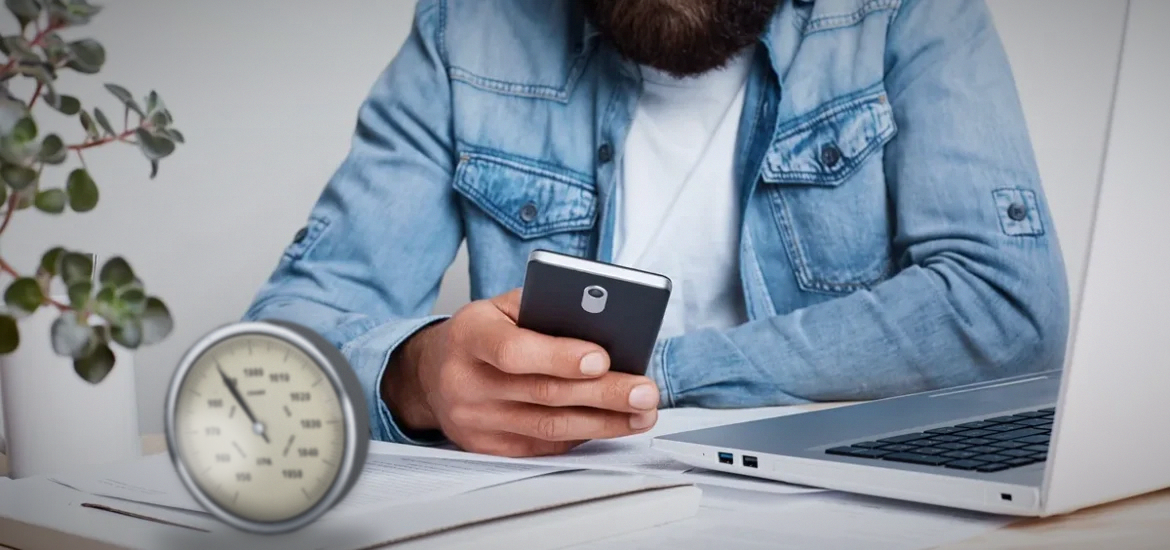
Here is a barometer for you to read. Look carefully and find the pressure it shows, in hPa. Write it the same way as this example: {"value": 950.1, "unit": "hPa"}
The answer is {"value": 990, "unit": "hPa"}
